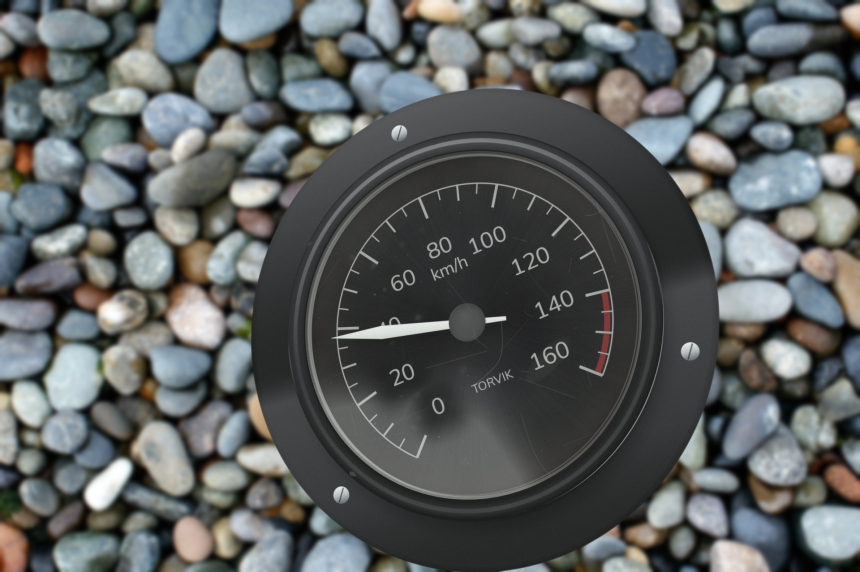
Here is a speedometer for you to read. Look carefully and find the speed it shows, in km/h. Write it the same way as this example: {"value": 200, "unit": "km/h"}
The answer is {"value": 37.5, "unit": "km/h"}
